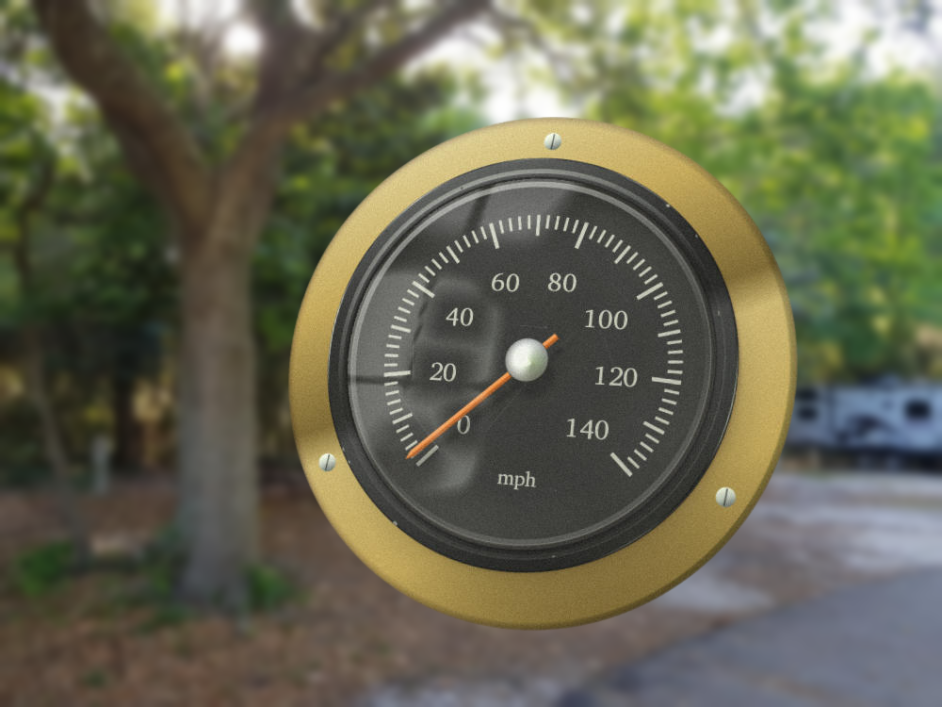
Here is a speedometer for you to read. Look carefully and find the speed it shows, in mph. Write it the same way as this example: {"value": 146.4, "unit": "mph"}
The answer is {"value": 2, "unit": "mph"}
